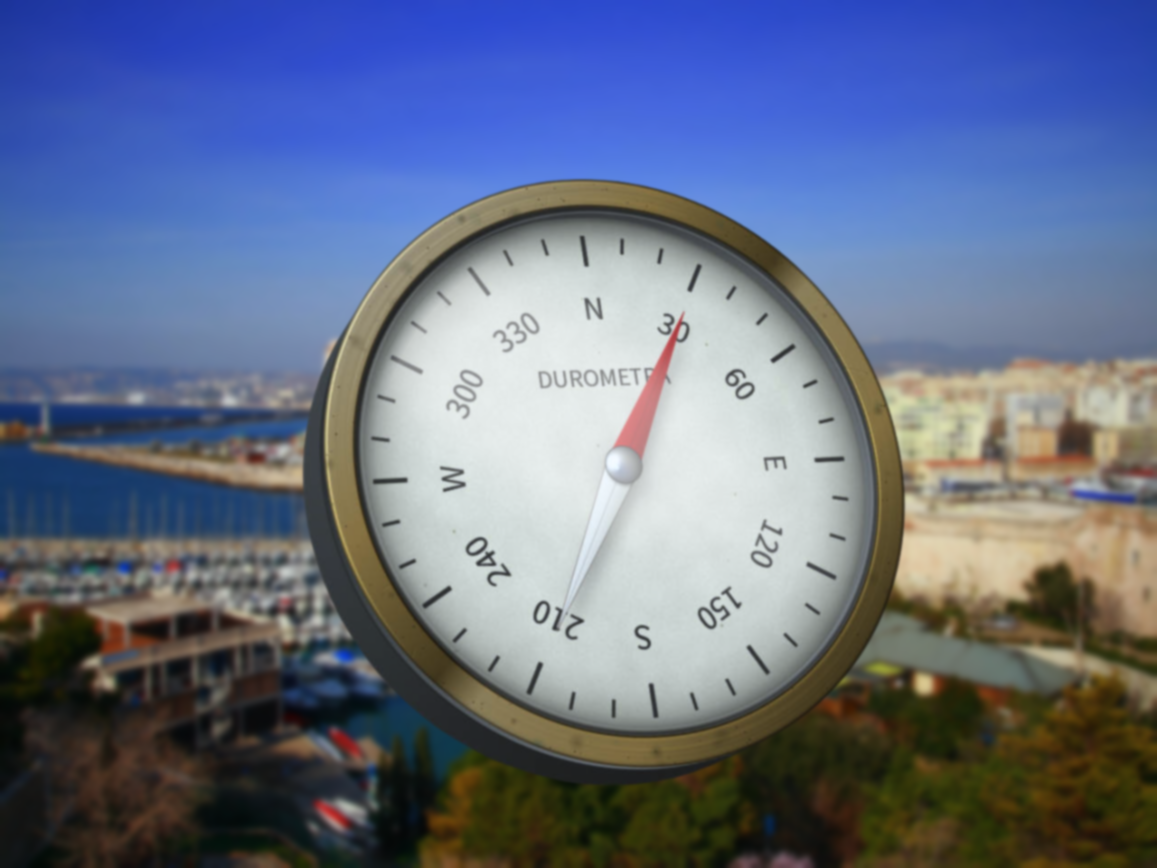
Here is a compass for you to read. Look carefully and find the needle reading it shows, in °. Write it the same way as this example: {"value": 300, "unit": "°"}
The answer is {"value": 30, "unit": "°"}
